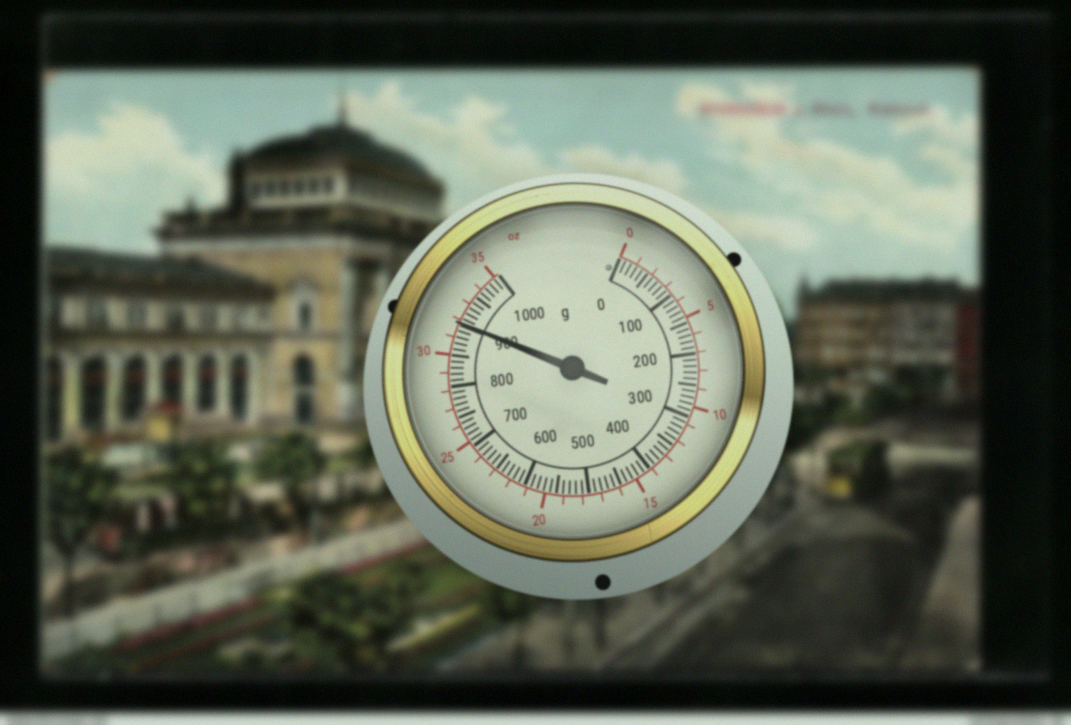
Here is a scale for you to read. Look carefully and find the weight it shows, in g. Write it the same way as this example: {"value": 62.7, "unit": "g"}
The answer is {"value": 900, "unit": "g"}
